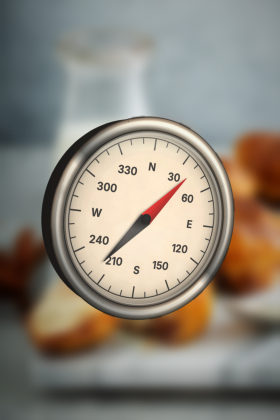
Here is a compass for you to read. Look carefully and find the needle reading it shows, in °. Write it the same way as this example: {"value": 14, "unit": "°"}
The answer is {"value": 40, "unit": "°"}
